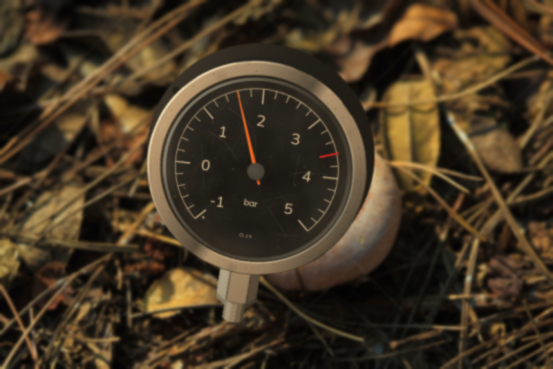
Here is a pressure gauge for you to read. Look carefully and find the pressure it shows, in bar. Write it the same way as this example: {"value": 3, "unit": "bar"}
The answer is {"value": 1.6, "unit": "bar"}
